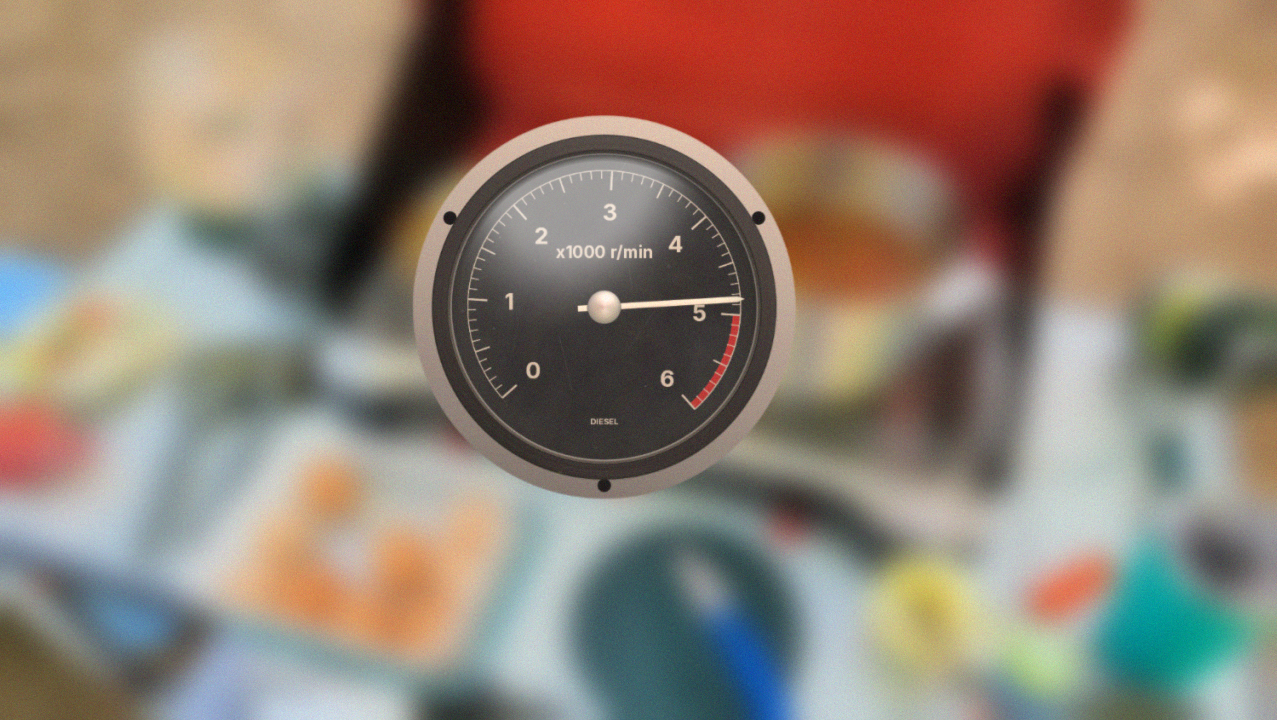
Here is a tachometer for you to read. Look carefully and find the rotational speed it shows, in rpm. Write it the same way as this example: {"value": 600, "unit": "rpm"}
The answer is {"value": 4850, "unit": "rpm"}
